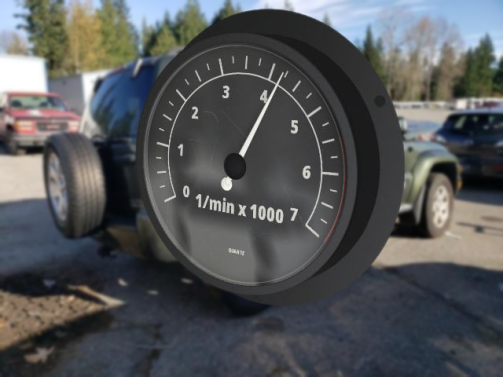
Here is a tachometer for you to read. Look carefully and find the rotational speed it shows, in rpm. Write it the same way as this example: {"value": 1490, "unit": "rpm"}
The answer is {"value": 4250, "unit": "rpm"}
